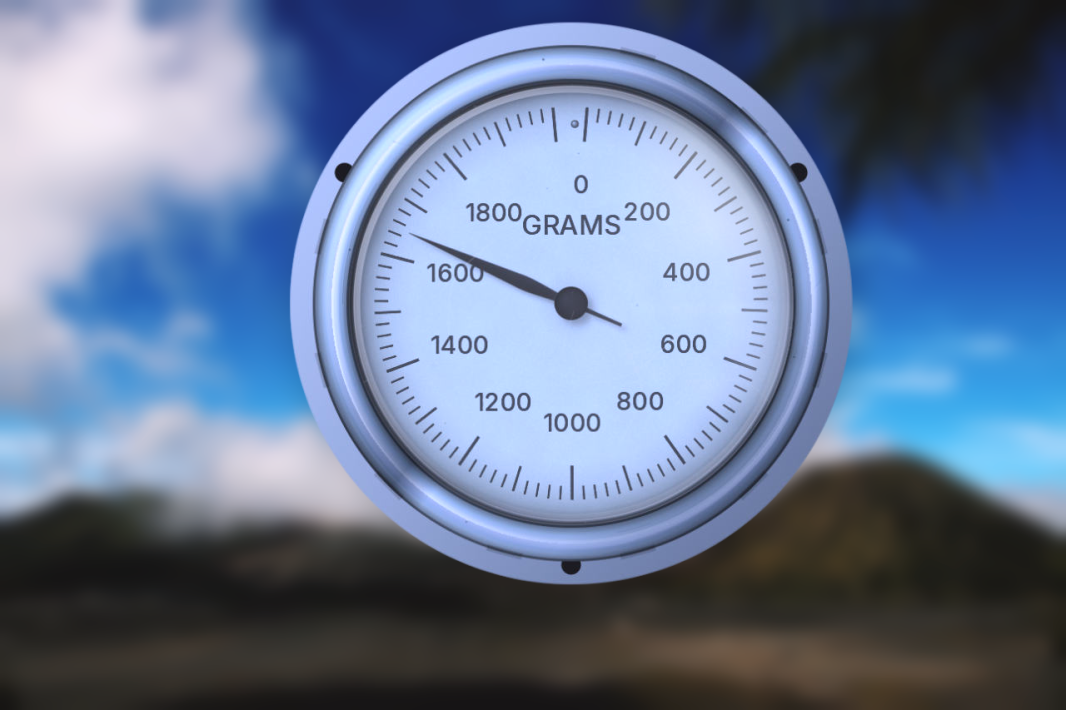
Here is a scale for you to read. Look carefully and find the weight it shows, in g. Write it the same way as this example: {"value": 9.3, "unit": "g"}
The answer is {"value": 1650, "unit": "g"}
